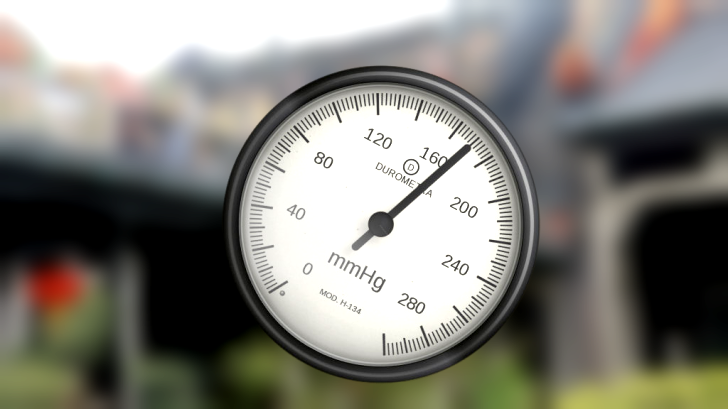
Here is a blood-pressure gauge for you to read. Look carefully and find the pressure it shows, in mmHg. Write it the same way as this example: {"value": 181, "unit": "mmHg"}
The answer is {"value": 170, "unit": "mmHg"}
